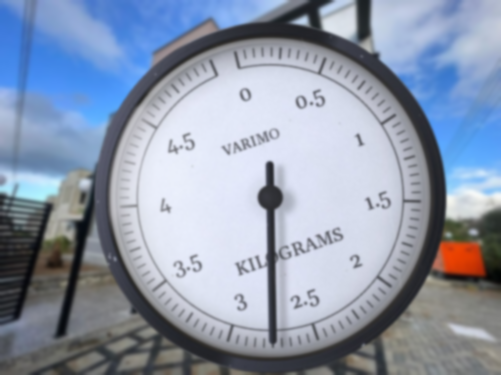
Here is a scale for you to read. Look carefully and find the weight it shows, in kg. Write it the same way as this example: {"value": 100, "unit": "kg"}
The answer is {"value": 2.75, "unit": "kg"}
